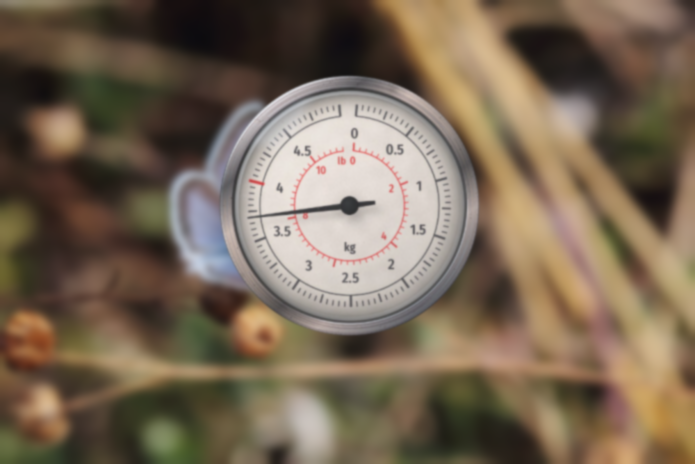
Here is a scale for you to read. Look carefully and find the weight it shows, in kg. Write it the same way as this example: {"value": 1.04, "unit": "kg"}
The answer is {"value": 3.7, "unit": "kg"}
